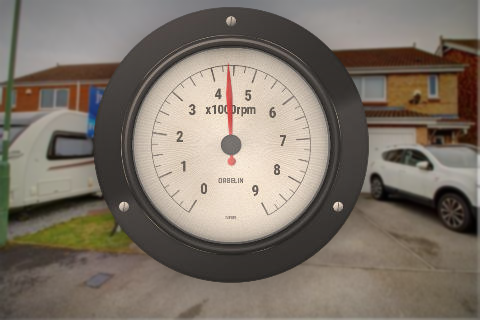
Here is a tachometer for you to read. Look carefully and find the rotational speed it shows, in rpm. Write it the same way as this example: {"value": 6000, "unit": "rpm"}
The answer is {"value": 4375, "unit": "rpm"}
